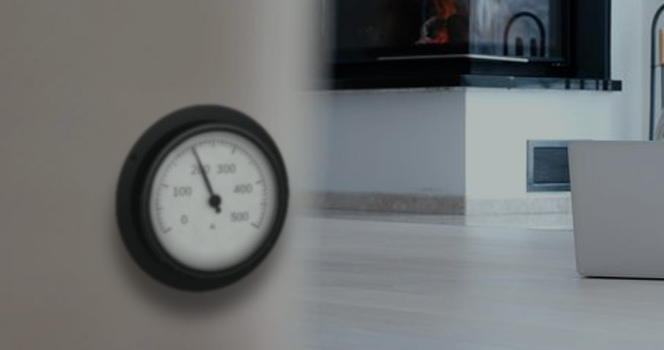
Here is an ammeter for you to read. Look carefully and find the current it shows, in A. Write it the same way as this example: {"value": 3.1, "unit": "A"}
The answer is {"value": 200, "unit": "A"}
